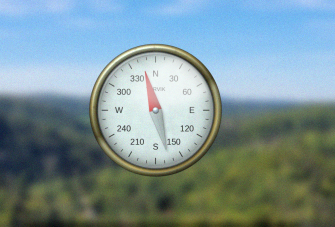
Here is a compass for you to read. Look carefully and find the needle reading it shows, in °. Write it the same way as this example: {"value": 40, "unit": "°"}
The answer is {"value": 345, "unit": "°"}
